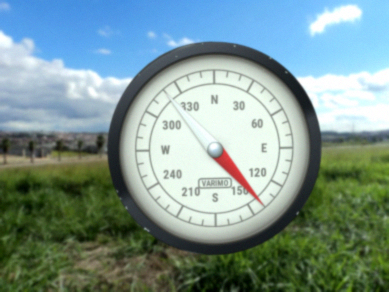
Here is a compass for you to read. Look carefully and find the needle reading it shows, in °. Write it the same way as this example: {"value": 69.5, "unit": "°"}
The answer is {"value": 140, "unit": "°"}
